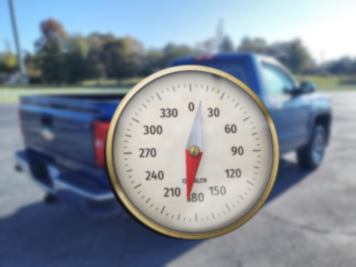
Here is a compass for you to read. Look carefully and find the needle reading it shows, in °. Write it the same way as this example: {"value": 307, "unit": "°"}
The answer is {"value": 190, "unit": "°"}
